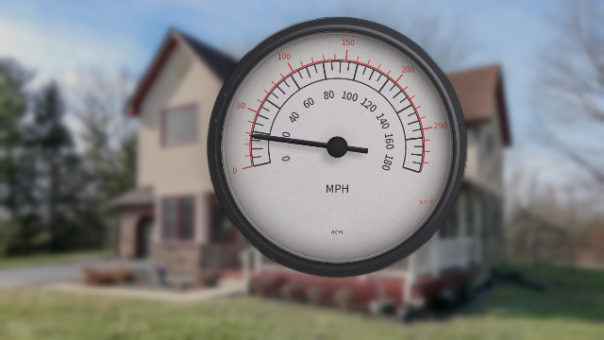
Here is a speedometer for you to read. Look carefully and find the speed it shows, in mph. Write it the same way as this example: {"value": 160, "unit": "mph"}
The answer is {"value": 17.5, "unit": "mph"}
